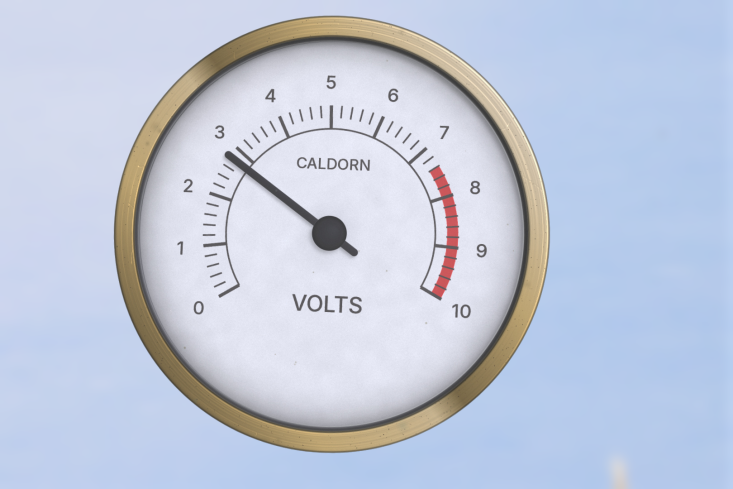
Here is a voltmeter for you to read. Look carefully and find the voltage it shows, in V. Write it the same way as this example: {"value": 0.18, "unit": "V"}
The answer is {"value": 2.8, "unit": "V"}
